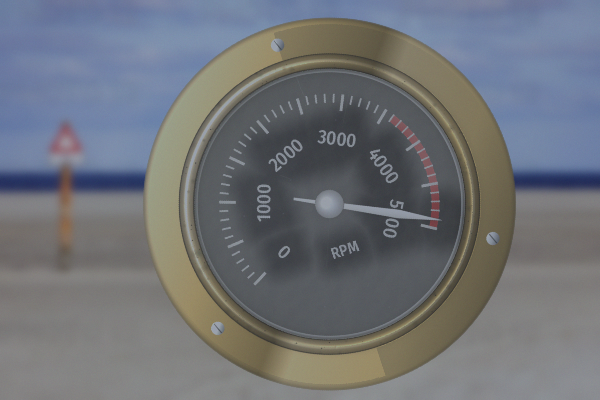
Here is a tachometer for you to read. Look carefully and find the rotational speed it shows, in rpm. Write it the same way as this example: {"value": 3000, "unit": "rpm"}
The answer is {"value": 4900, "unit": "rpm"}
